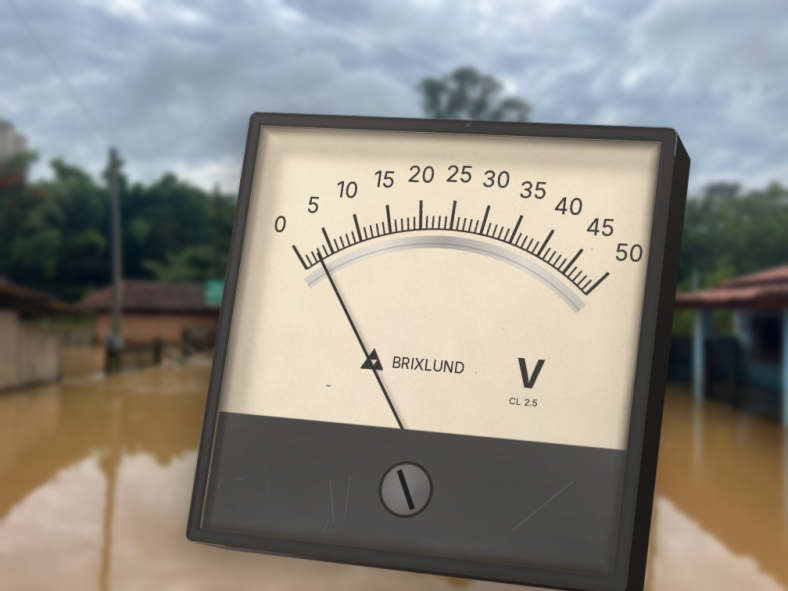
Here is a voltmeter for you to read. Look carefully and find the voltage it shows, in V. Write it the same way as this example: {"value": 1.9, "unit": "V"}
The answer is {"value": 3, "unit": "V"}
